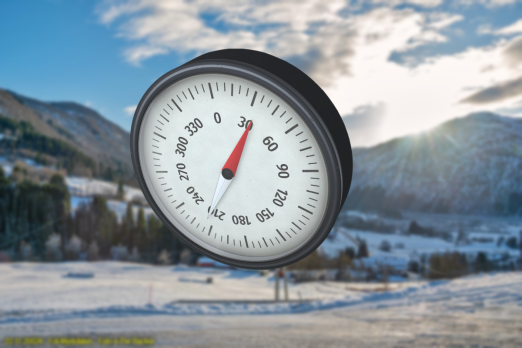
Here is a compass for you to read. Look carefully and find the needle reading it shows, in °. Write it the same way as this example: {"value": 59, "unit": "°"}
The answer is {"value": 35, "unit": "°"}
